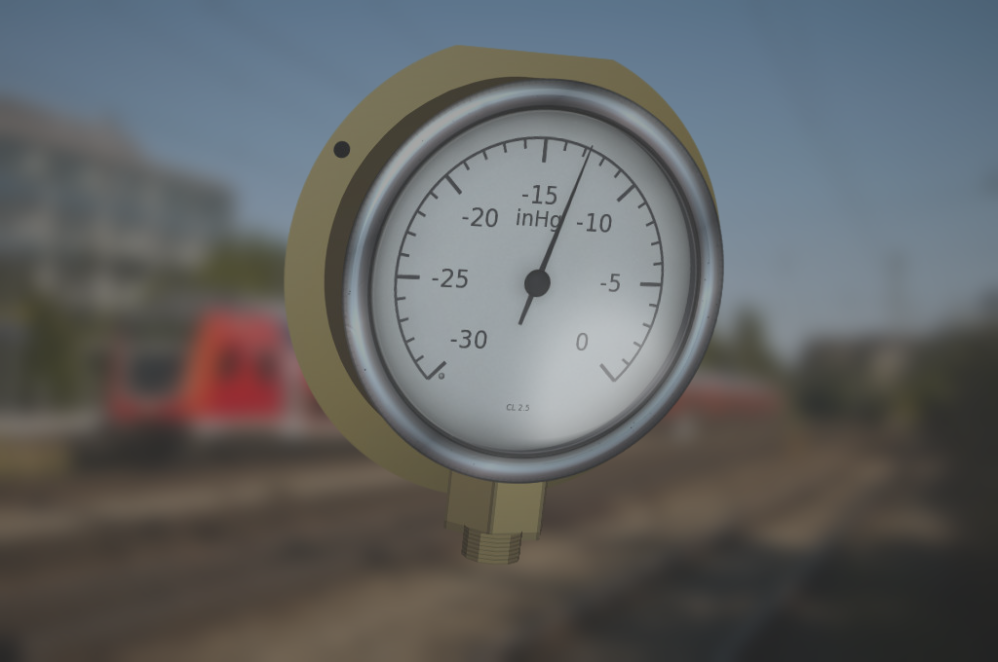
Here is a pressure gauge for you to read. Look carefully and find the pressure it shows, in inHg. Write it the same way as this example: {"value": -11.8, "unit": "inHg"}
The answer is {"value": -13, "unit": "inHg"}
